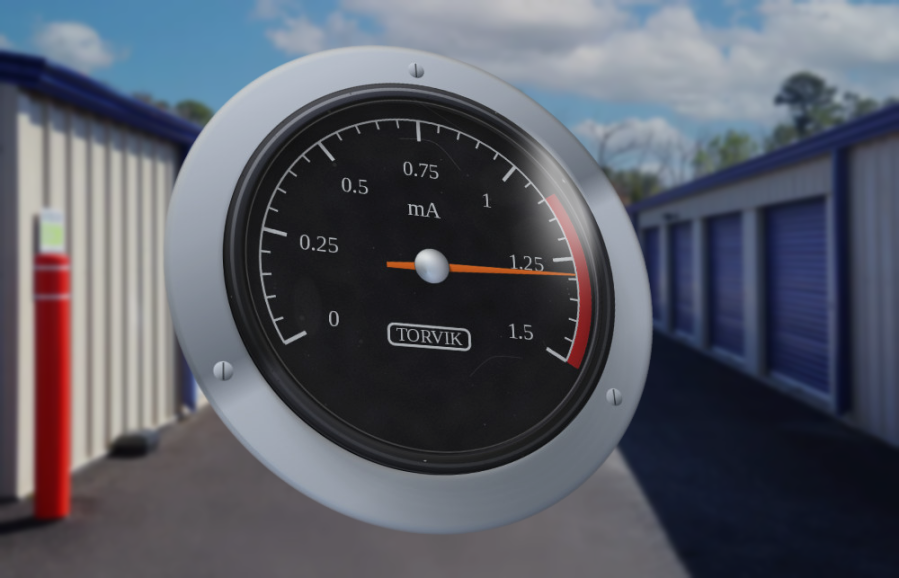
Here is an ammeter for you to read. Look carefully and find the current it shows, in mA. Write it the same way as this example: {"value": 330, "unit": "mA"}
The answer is {"value": 1.3, "unit": "mA"}
